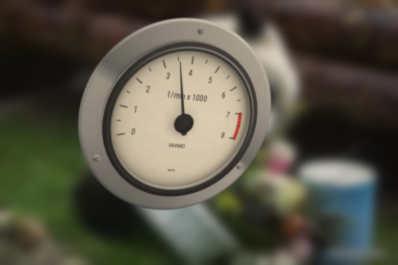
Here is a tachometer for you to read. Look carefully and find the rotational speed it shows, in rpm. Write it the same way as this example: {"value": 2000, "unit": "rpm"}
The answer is {"value": 3500, "unit": "rpm"}
